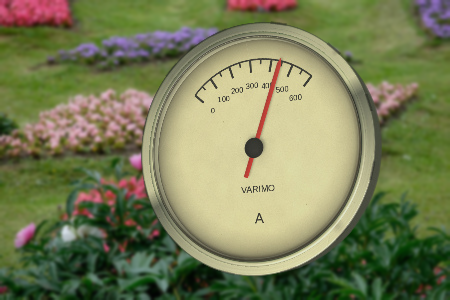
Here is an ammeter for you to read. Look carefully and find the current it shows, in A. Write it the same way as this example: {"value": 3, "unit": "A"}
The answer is {"value": 450, "unit": "A"}
